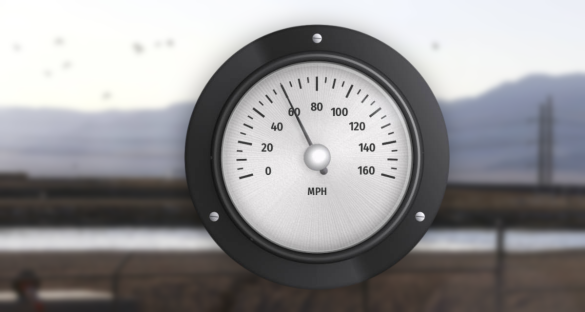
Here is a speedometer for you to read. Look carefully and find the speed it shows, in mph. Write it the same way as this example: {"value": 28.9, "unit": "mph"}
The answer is {"value": 60, "unit": "mph"}
